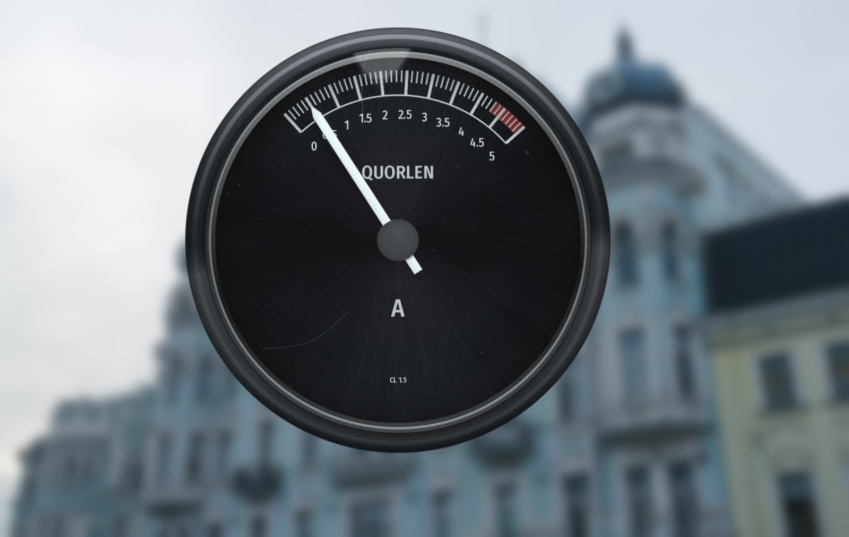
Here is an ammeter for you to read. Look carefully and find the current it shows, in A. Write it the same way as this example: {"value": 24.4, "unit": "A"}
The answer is {"value": 0.5, "unit": "A"}
